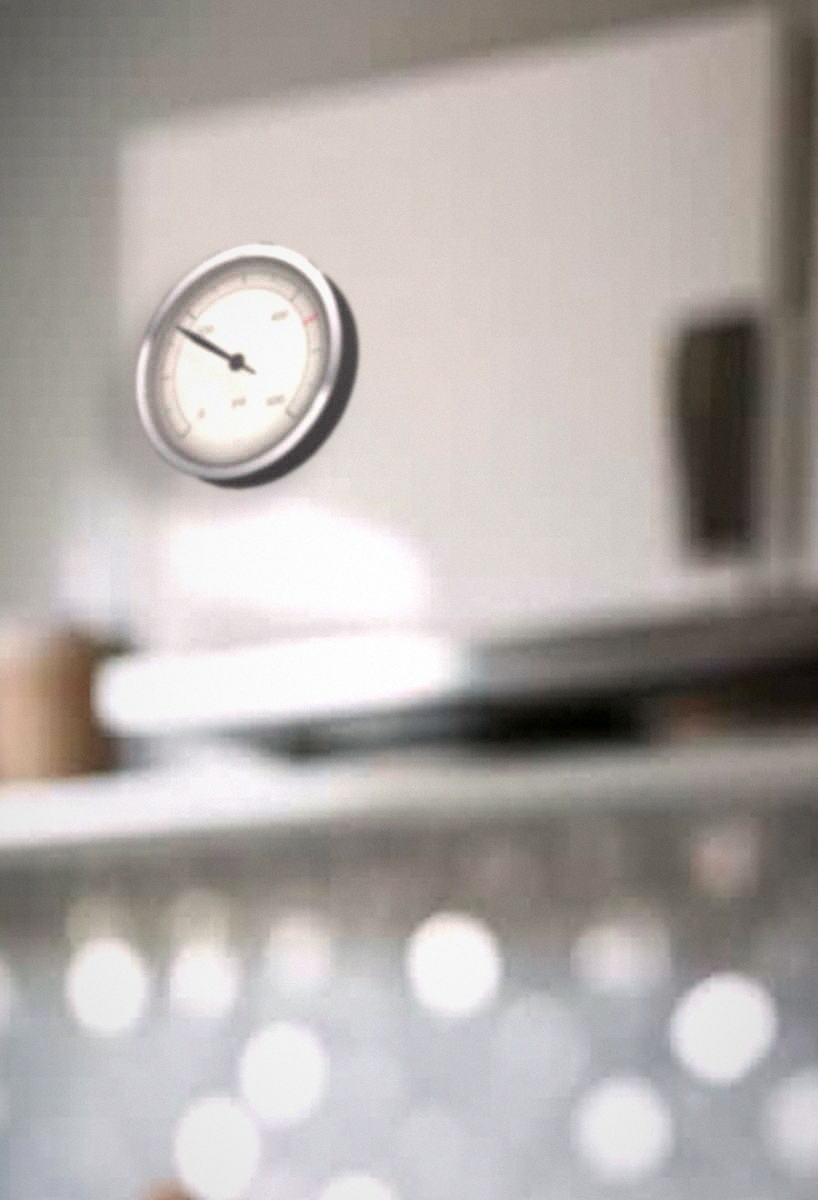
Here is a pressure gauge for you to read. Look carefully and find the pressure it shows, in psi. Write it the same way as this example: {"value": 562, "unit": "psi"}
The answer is {"value": 175, "unit": "psi"}
